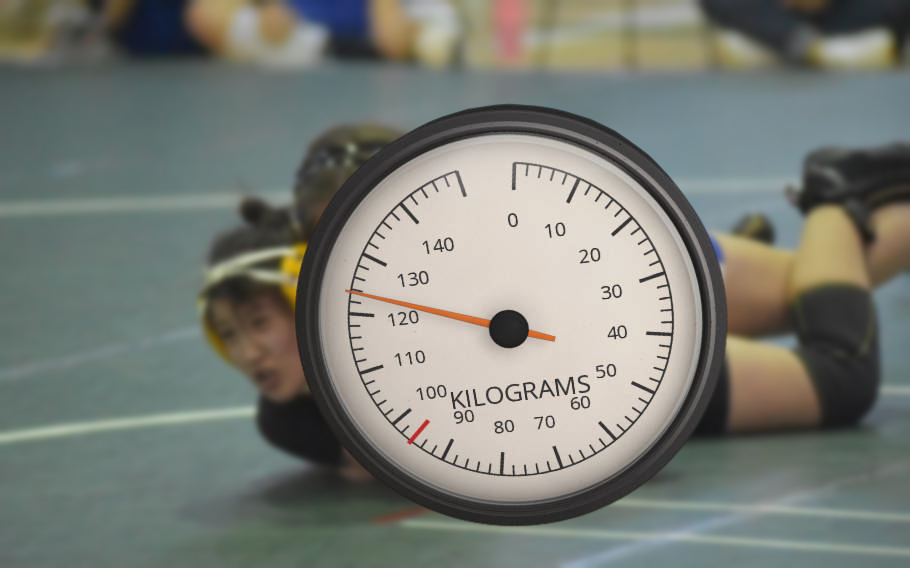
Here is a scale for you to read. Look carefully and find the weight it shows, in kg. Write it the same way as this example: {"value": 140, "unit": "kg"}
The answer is {"value": 124, "unit": "kg"}
